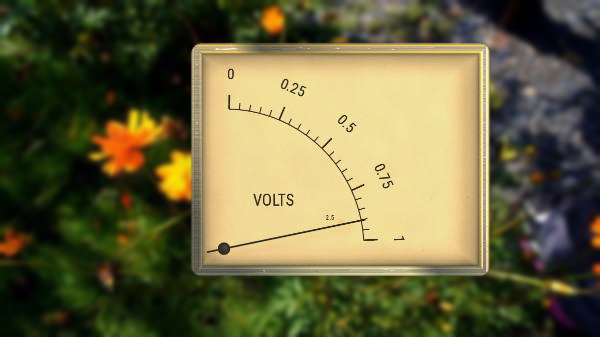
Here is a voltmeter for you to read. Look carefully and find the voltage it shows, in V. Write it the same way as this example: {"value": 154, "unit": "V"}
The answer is {"value": 0.9, "unit": "V"}
